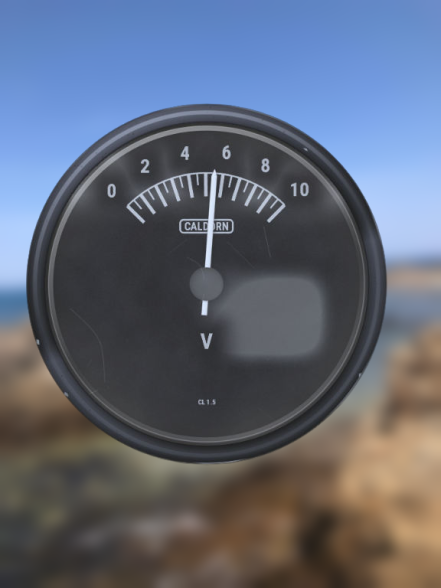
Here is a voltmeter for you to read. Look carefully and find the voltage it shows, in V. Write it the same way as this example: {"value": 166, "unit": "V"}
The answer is {"value": 5.5, "unit": "V"}
